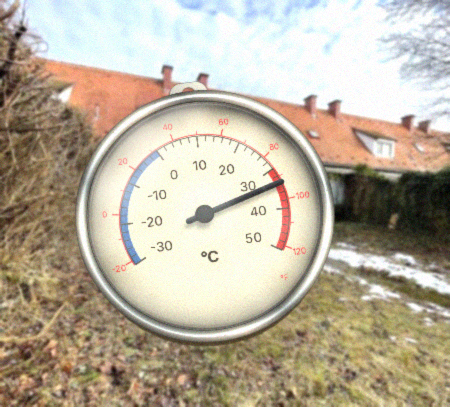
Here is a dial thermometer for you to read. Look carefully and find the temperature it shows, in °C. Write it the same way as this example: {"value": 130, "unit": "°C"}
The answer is {"value": 34, "unit": "°C"}
